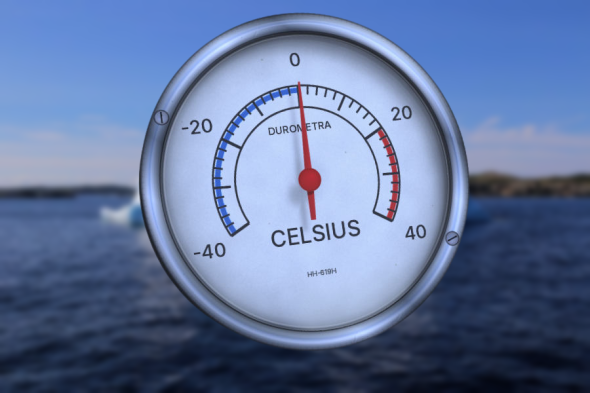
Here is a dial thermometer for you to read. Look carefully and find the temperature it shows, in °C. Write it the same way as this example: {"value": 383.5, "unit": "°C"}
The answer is {"value": 0, "unit": "°C"}
